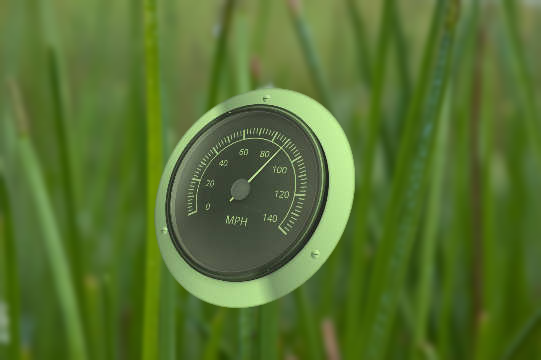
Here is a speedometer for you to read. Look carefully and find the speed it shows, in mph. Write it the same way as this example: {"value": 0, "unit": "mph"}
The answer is {"value": 90, "unit": "mph"}
